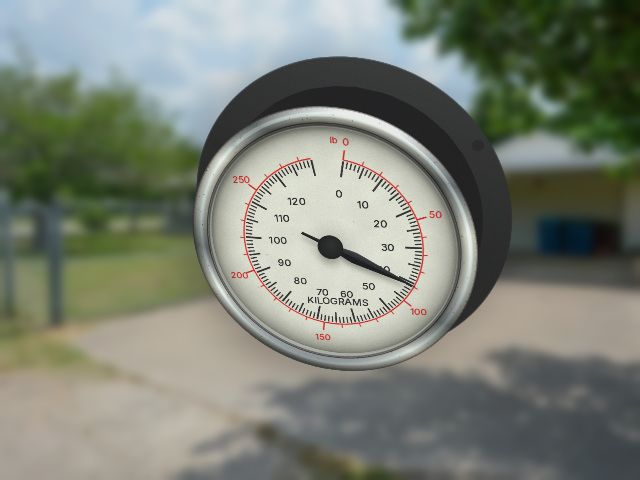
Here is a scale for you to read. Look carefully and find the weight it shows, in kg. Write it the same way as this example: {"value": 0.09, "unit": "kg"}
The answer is {"value": 40, "unit": "kg"}
